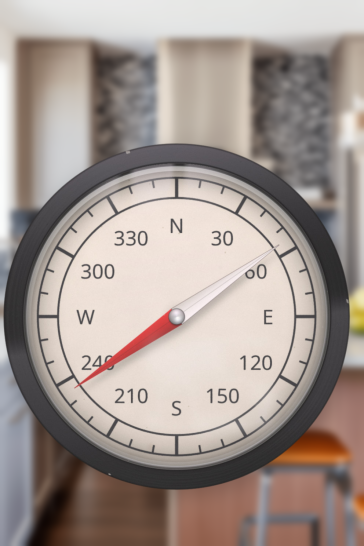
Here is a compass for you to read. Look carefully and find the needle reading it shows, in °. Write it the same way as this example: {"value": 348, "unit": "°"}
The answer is {"value": 235, "unit": "°"}
